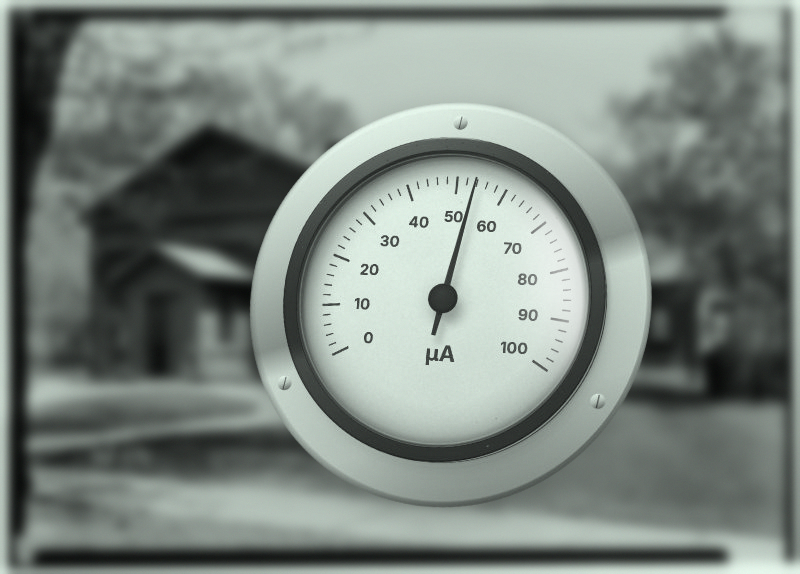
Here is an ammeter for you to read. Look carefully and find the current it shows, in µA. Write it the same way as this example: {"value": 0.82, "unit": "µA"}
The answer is {"value": 54, "unit": "µA"}
